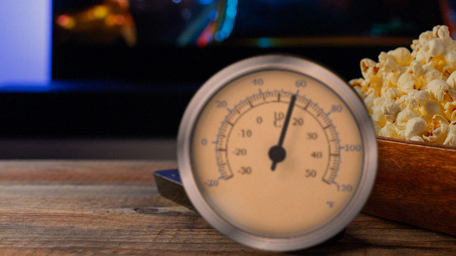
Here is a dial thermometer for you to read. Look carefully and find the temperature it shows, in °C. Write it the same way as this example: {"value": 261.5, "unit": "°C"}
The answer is {"value": 15, "unit": "°C"}
